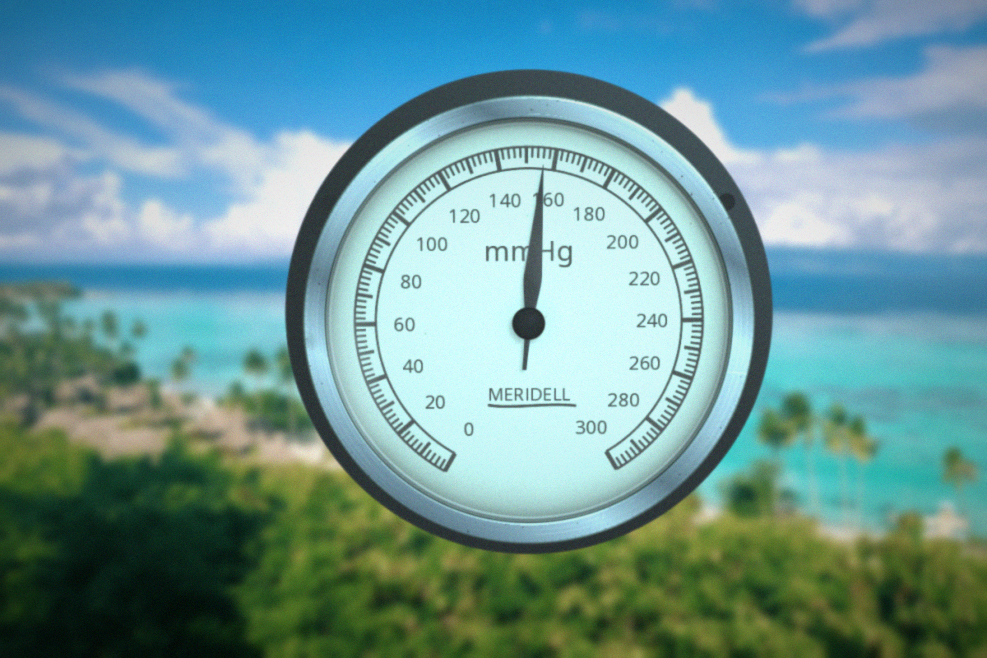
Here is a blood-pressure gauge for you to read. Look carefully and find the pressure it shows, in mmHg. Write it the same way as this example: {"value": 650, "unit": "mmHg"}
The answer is {"value": 156, "unit": "mmHg"}
